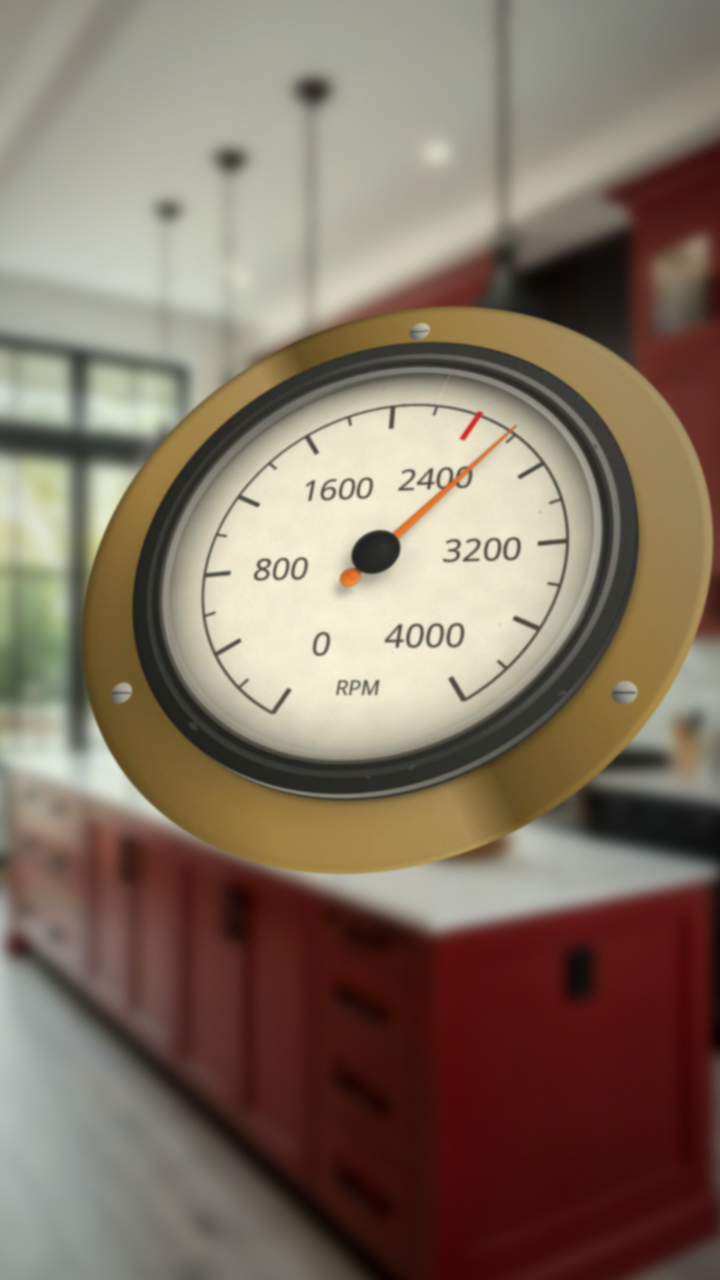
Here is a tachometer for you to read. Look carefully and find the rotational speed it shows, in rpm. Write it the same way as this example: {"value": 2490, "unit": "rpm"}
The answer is {"value": 2600, "unit": "rpm"}
